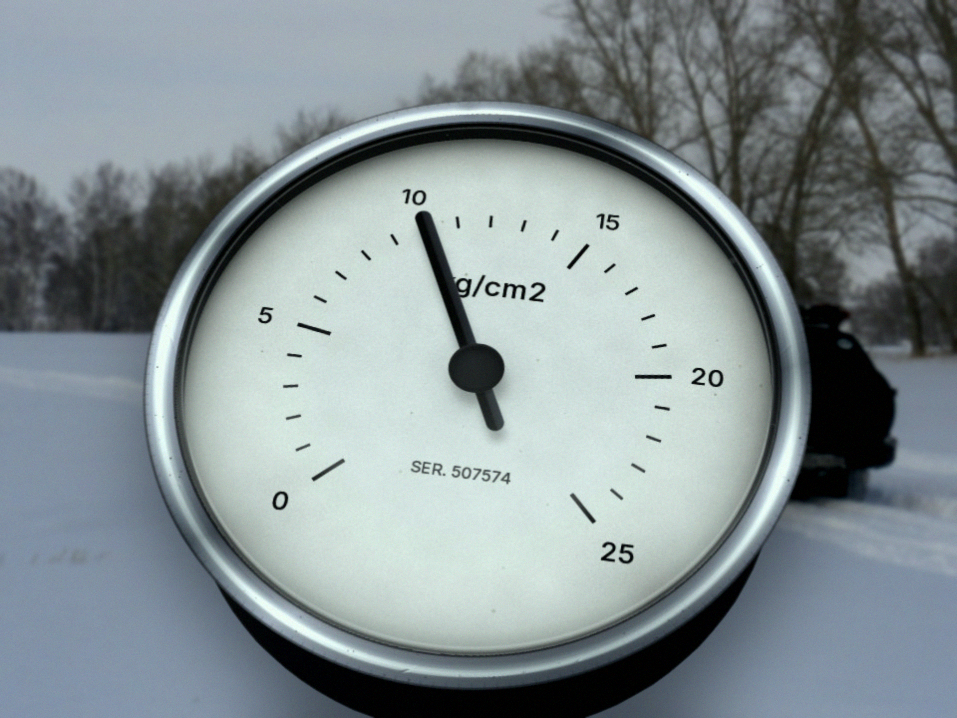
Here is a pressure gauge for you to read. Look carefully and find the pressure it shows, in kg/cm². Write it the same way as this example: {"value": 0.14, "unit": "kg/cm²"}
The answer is {"value": 10, "unit": "kg/cm²"}
